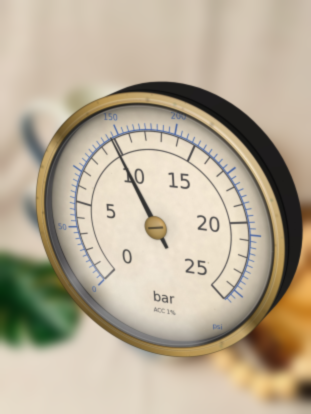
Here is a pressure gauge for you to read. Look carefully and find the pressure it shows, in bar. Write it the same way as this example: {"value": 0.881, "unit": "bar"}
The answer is {"value": 10, "unit": "bar"}
